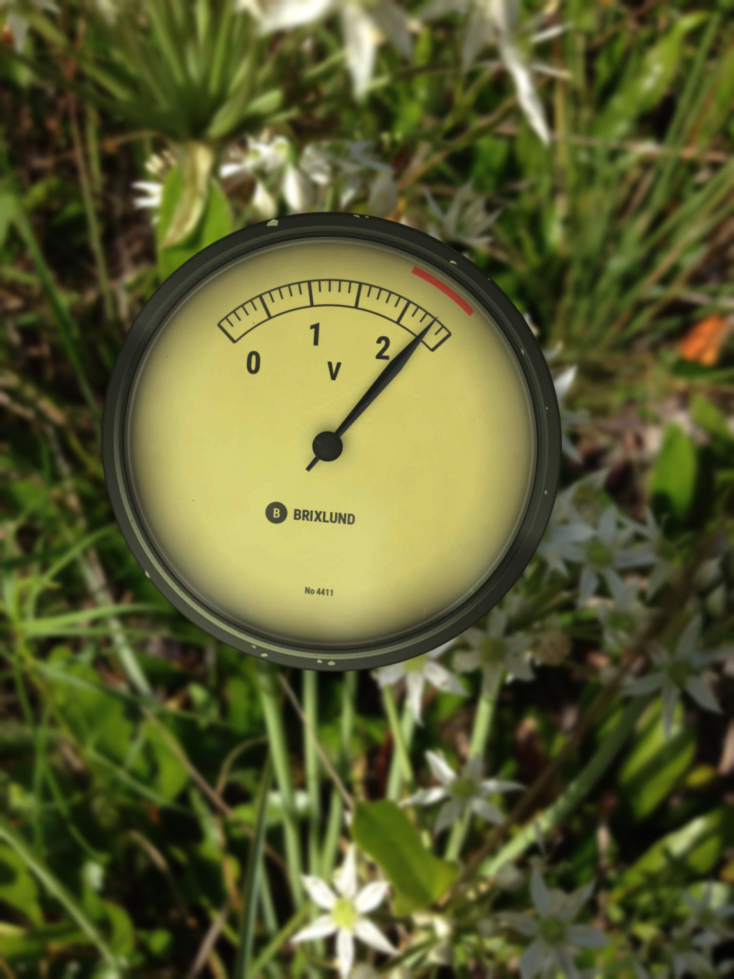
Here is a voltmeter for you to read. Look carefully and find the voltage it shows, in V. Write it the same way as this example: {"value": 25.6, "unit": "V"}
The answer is {"value": 2.3, "unit": "V"}
